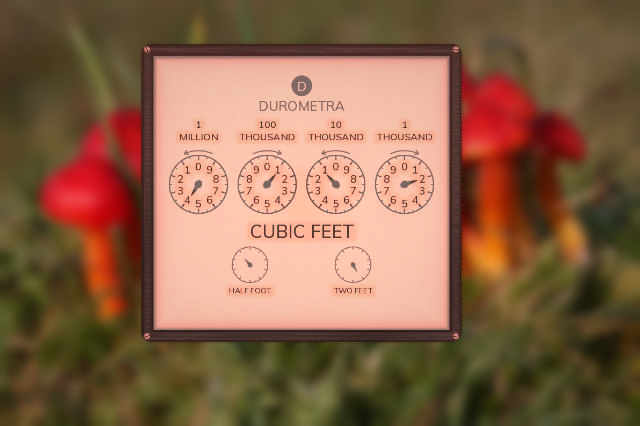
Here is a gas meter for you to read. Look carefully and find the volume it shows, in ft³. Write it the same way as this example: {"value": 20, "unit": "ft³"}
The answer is {"value": 411200, "unit": "ft³"}
